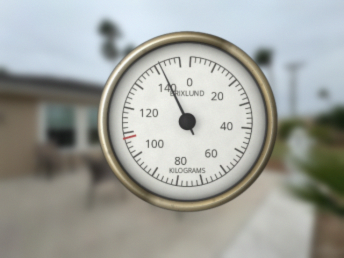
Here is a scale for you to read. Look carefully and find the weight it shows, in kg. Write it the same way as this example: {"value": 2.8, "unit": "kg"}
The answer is {"value": 142, "unit": "kg"}
